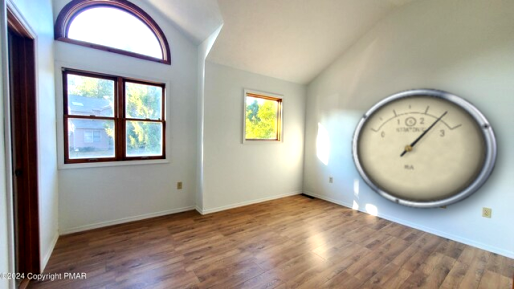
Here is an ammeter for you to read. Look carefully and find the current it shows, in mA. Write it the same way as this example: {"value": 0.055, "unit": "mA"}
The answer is {"value": 2.5, "unit": "mA"}
